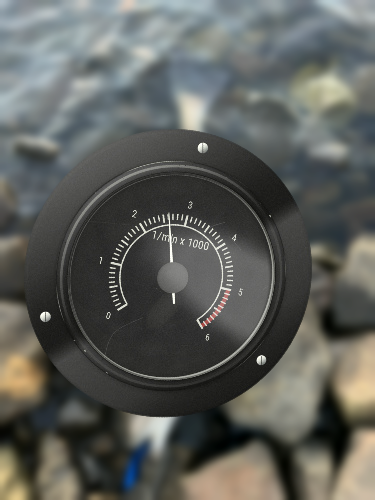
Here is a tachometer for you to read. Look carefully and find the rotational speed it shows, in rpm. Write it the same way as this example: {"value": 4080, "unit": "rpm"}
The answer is {"value": 2600, "unit": "rpm"}
